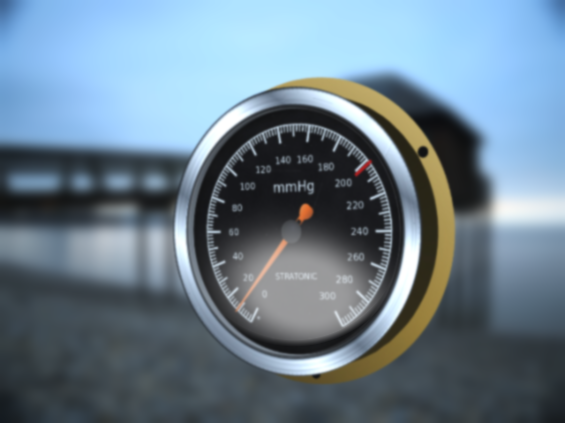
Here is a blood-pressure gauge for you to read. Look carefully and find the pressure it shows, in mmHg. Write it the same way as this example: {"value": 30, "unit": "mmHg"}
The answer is {"value": 10, "unit": "mmHg"}
